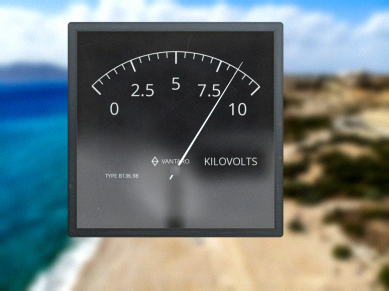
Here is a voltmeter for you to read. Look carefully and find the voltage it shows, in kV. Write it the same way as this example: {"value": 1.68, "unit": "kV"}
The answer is {"value": 8.5, "unit": "kV"}
